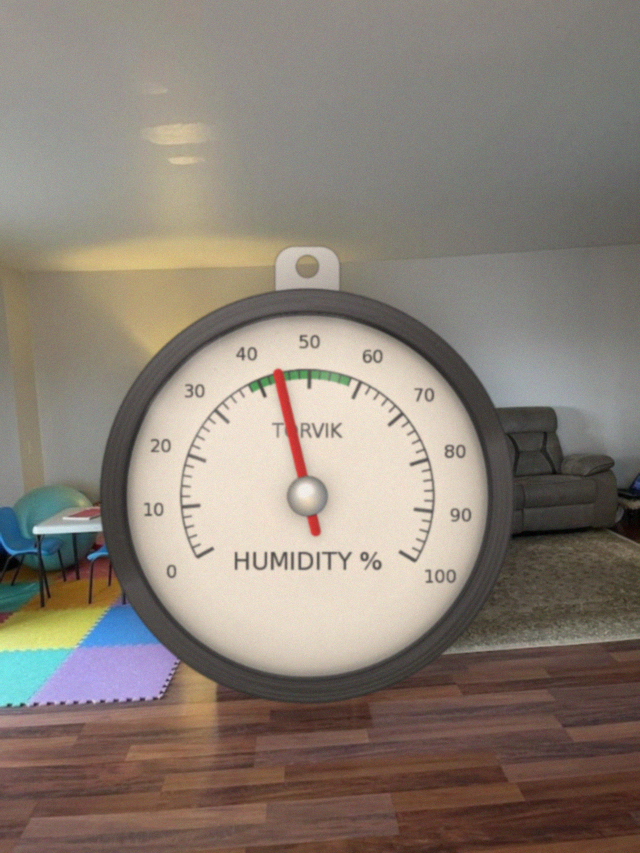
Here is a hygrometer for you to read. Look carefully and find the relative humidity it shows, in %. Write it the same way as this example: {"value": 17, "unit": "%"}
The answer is {"value": 44, "unit": "%"}
